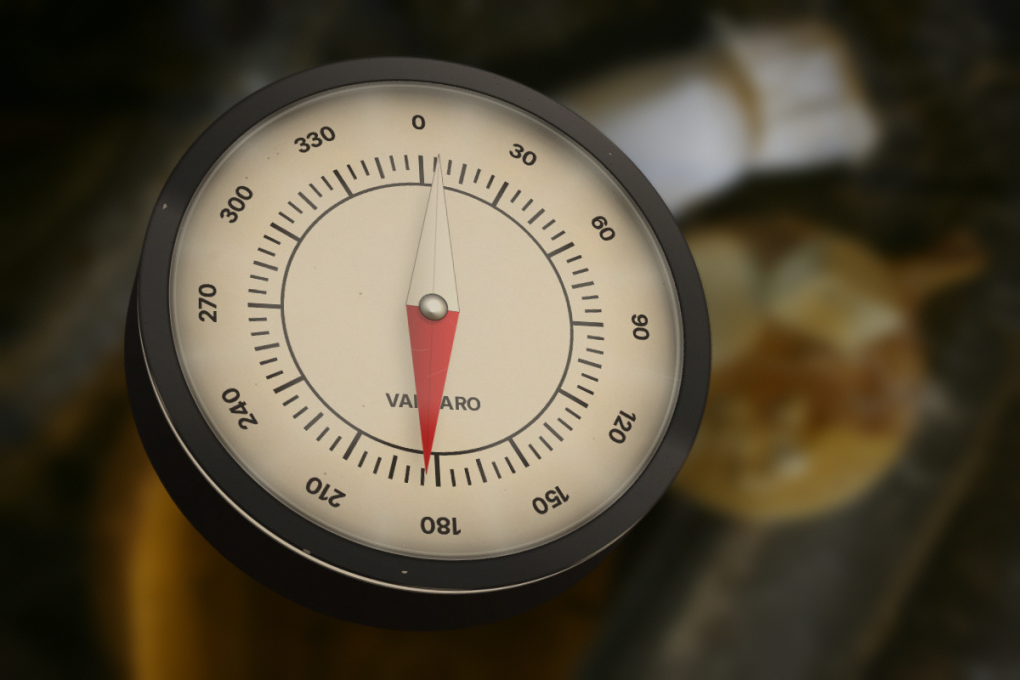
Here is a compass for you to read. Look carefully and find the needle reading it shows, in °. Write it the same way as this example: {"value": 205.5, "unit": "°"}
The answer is {"value": 185, "unit": "°"}
